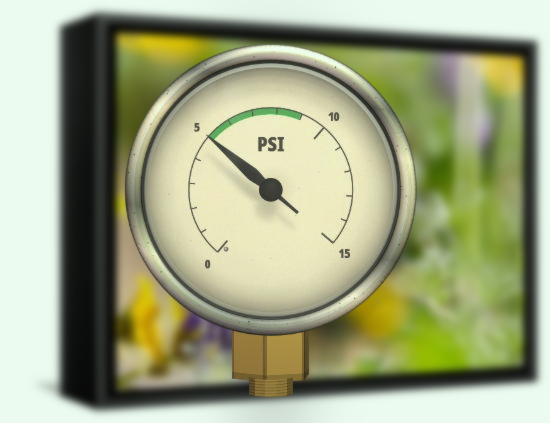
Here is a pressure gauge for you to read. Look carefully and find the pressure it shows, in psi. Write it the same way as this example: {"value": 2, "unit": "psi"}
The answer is {"value": 5, "unit": "psi"}
